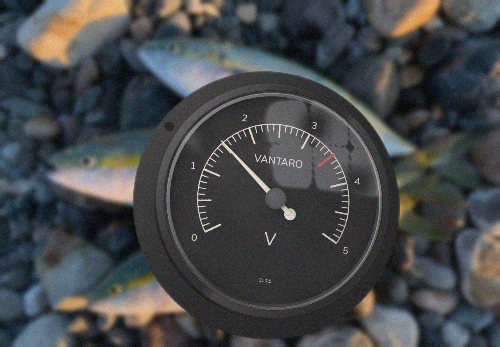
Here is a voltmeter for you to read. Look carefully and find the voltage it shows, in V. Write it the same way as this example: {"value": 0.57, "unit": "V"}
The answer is {"value": 1.5, "unit": "V"}
